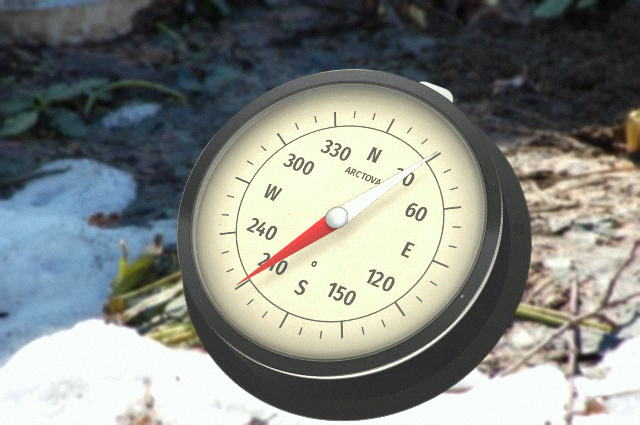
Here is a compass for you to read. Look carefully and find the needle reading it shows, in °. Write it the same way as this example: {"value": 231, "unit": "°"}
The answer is {"value": 210, "unit": "°"}
